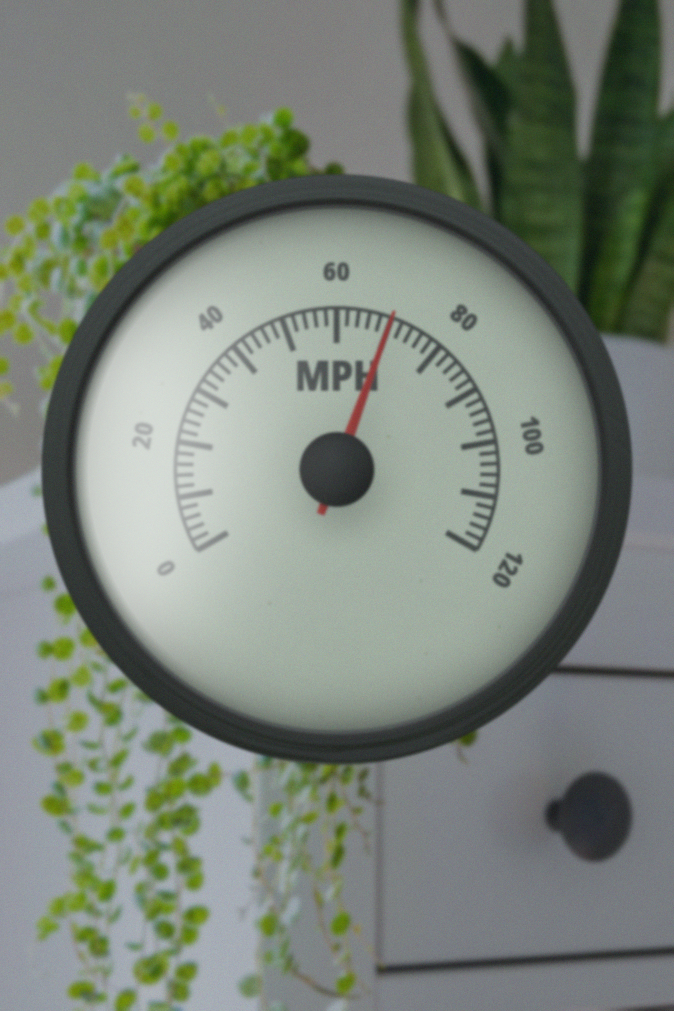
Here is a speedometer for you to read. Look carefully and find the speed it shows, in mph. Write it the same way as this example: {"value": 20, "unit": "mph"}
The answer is {"value": 70, "unit": "mph"}
